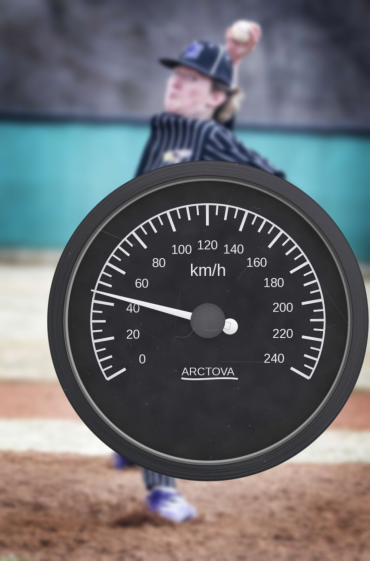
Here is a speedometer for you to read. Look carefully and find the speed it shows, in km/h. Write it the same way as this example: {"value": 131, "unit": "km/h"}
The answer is {"value": 45, "unit": "km/h"}
